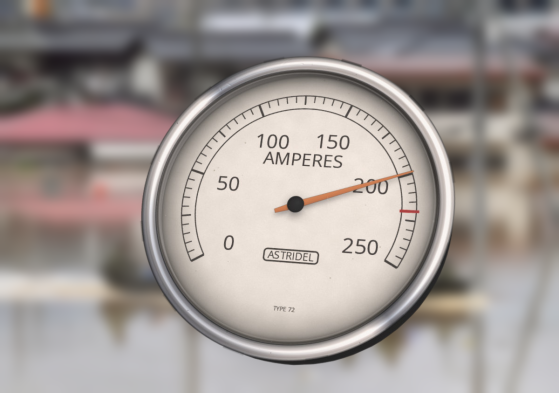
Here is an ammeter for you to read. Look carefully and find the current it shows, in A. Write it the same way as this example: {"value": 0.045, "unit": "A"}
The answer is {"value": 200, "unit": "A"}
